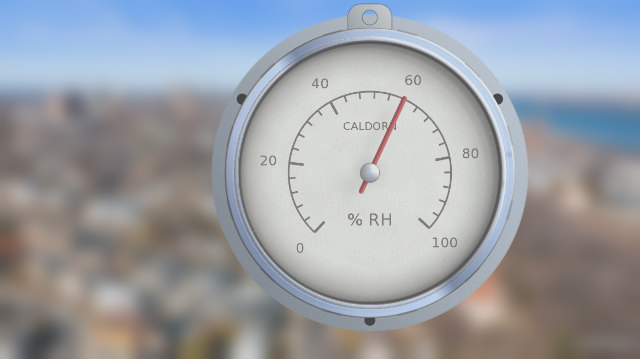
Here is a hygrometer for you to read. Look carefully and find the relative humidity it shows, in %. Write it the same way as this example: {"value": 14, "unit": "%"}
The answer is {"value": 60, "unit": "%"}
